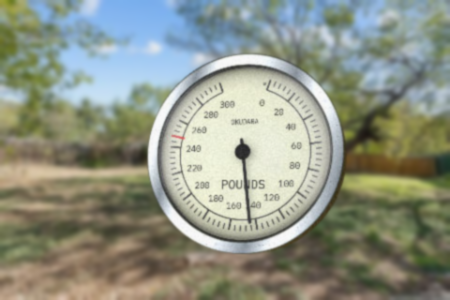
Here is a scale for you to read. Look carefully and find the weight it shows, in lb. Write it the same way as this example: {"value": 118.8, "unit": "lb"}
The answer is {"value": 144, "unit": "lb"}
